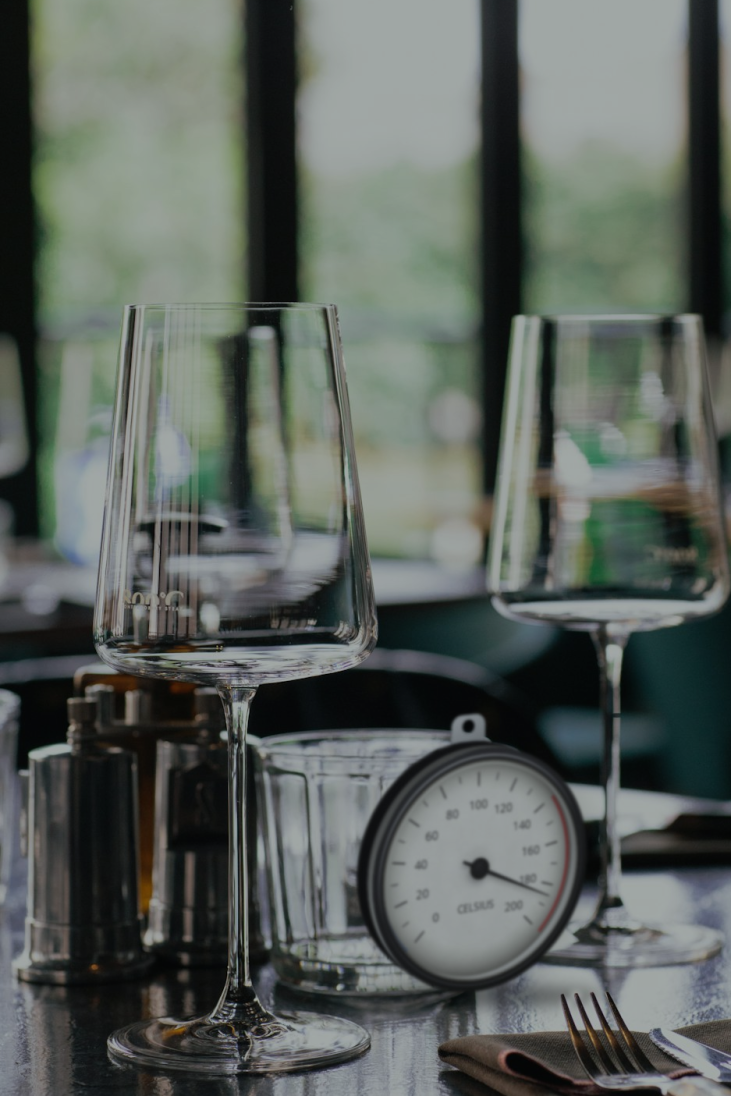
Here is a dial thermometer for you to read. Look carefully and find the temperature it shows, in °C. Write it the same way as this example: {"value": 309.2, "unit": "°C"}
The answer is {"value": 185, "unit": "°C"}
